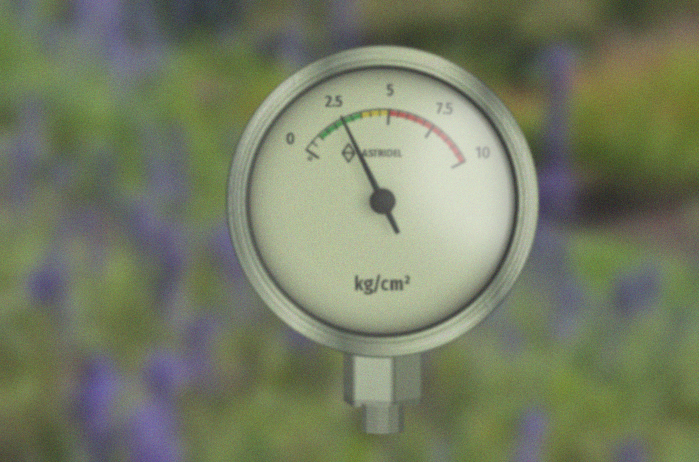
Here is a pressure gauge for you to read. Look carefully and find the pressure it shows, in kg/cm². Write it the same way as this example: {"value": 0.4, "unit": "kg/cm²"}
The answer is {"value": 2.5, "unit": "kg/cm²"}
